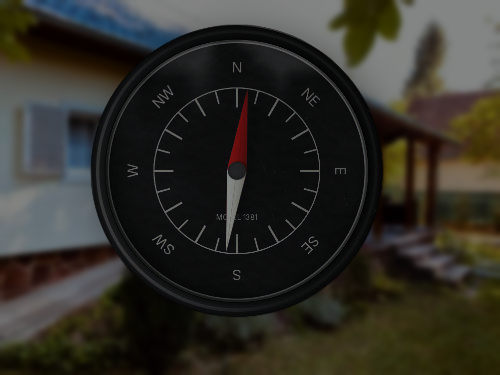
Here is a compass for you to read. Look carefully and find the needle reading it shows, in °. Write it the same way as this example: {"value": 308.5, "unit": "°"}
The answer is {"value": 7.5, "unit": "°"}
